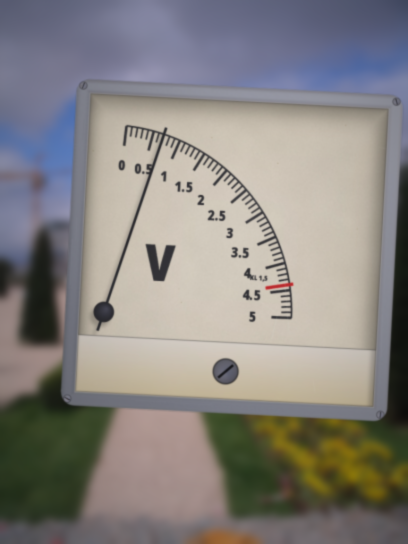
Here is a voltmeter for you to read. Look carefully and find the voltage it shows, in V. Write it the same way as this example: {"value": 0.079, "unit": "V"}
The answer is {"value": 0.7, "unit": "V"}
